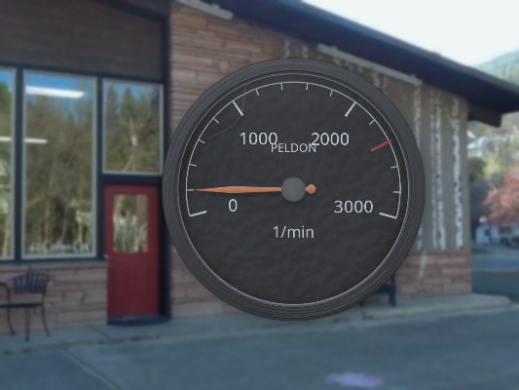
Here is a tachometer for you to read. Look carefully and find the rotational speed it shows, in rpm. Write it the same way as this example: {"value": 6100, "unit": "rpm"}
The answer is {"value": 200, "unit": "rpm"}
